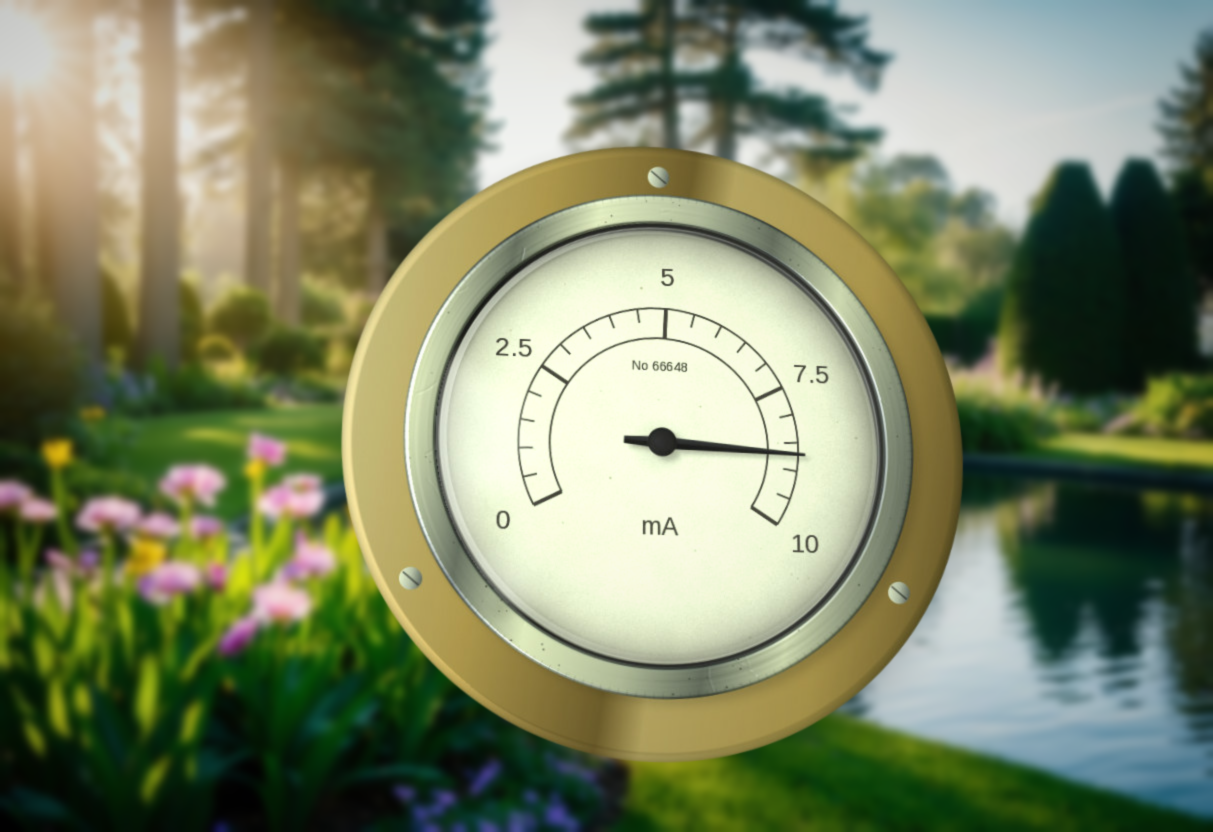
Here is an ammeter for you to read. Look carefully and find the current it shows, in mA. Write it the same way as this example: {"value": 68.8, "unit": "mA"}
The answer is {"value": 8.75, "unit": "mA"}
